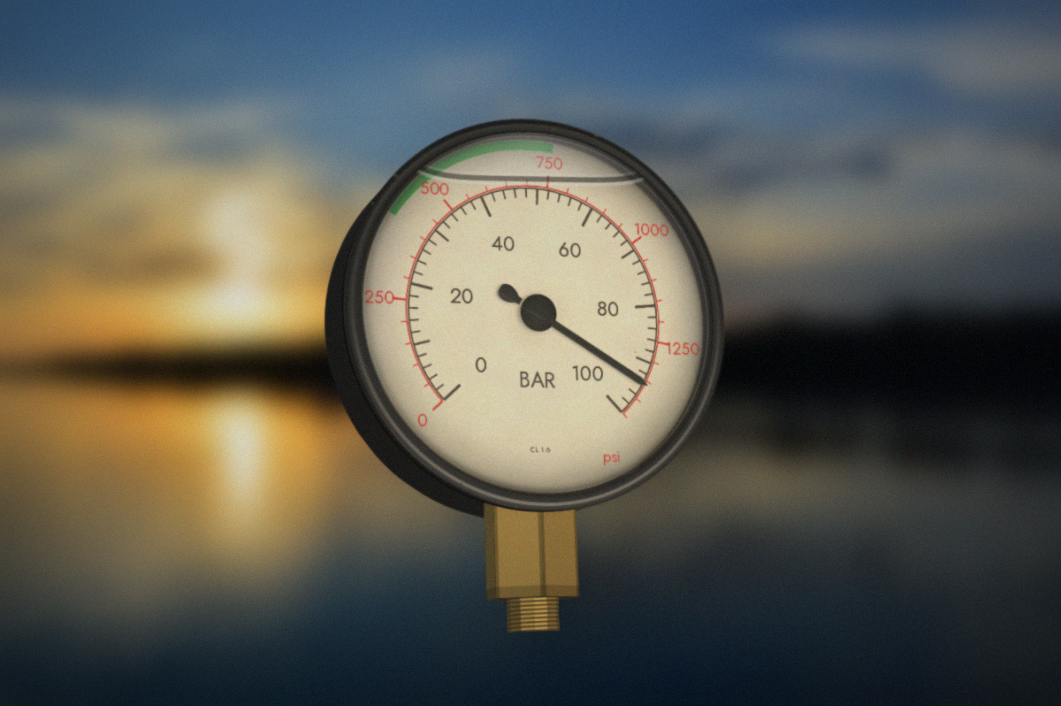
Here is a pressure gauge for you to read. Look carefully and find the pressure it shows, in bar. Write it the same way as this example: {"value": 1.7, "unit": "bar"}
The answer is {"value": 94, "unit": "bar"}
